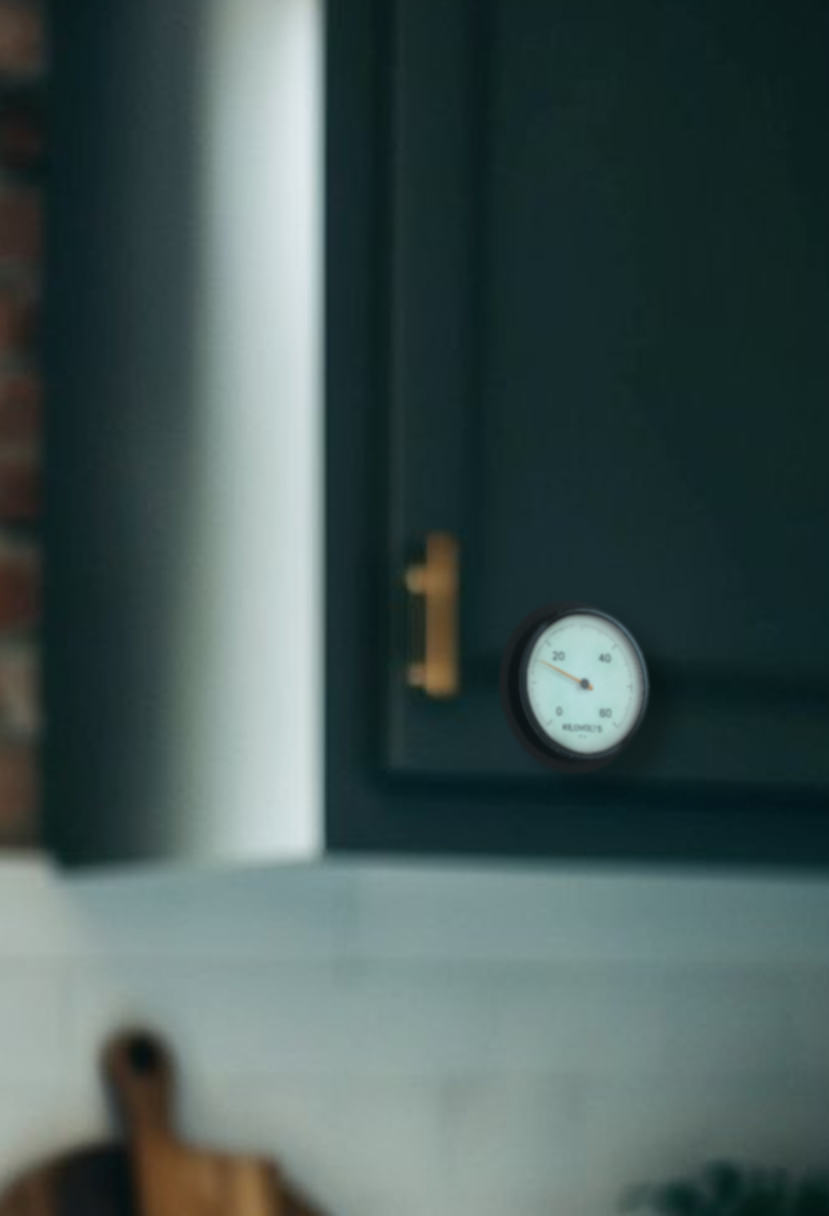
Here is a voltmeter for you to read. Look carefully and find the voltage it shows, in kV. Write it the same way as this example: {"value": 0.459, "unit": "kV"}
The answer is {"value": 15, "unit": "kV"}
